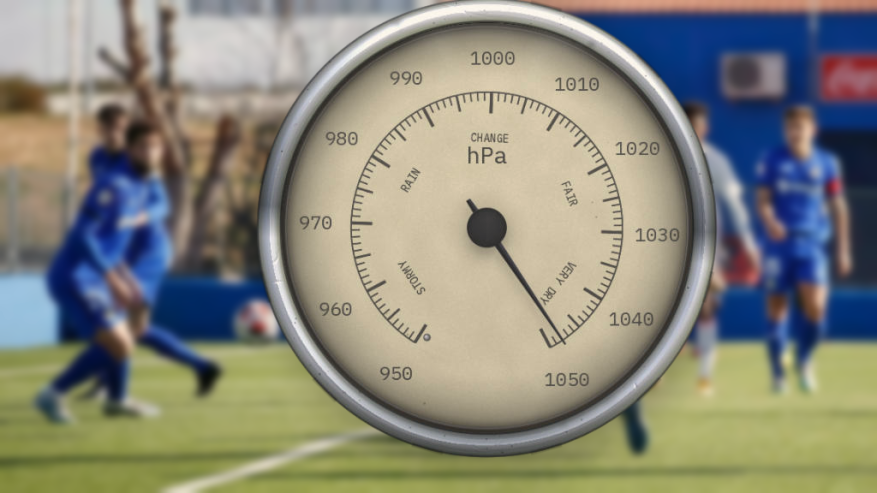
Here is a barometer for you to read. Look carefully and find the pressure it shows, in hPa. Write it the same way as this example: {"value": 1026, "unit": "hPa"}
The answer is {"value": 1048, "unit": "hPa"}
